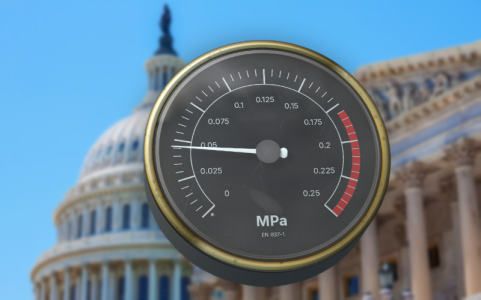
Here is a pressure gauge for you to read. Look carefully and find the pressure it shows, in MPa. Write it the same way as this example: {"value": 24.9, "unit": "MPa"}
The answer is {"value": 0.045, "unit": "MPa"}
